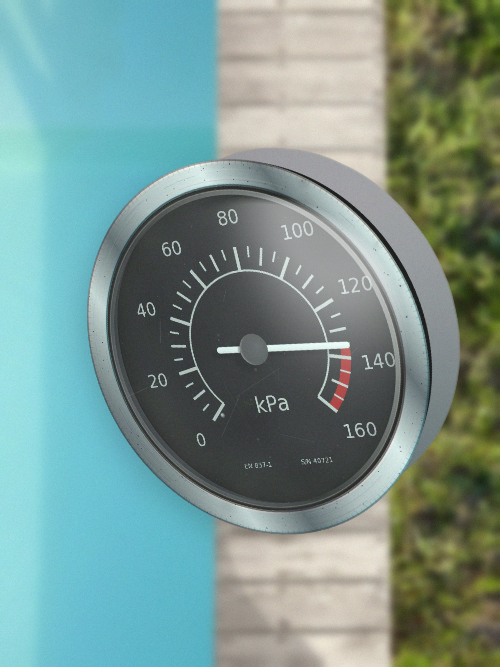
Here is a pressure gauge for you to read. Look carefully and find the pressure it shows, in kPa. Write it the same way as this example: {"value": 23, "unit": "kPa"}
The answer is {"value": 135, "unit": "kPa"}
